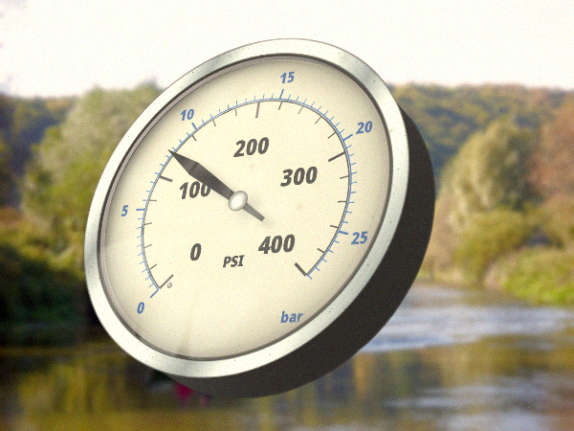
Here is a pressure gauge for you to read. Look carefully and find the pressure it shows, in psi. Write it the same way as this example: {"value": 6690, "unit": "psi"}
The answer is {"value": 120, "unit": "psi"}
